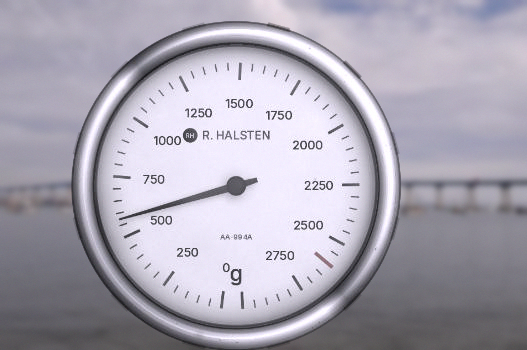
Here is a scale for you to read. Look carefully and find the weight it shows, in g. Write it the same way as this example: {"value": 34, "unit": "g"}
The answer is {"value": 575, "unit": "g"}
